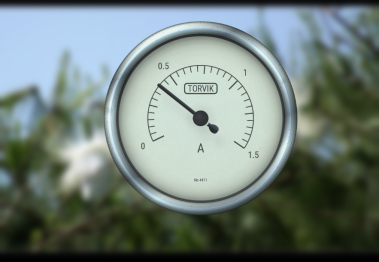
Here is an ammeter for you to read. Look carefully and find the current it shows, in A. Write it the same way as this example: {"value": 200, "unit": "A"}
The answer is {"value": 0.4, "unit": "A"}
